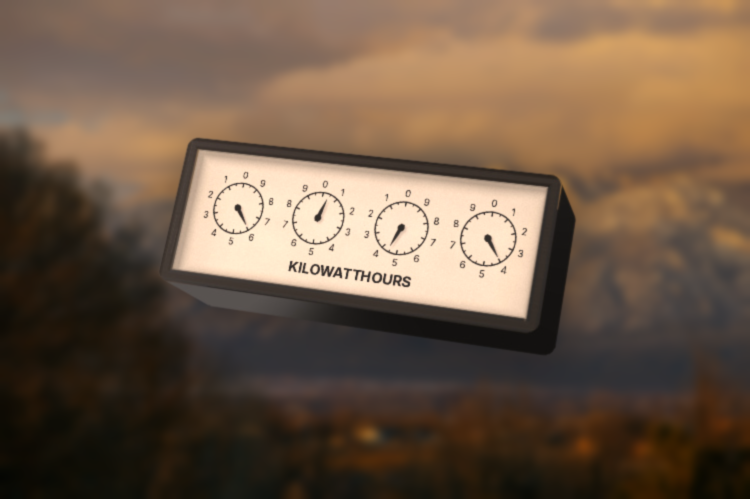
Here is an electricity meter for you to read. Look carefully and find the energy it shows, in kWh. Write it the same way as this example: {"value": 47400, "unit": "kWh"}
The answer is {"value": 6044, "unit": "kWh"}
